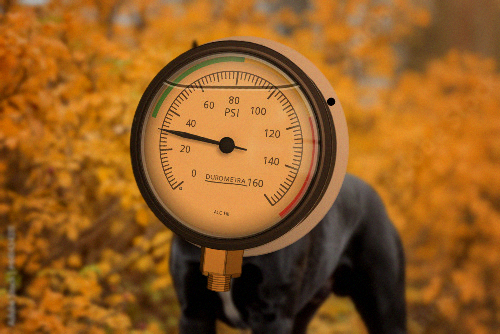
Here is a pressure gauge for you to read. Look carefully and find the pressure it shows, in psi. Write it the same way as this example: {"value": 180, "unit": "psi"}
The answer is {"value": 30, "unit": "psi"}
